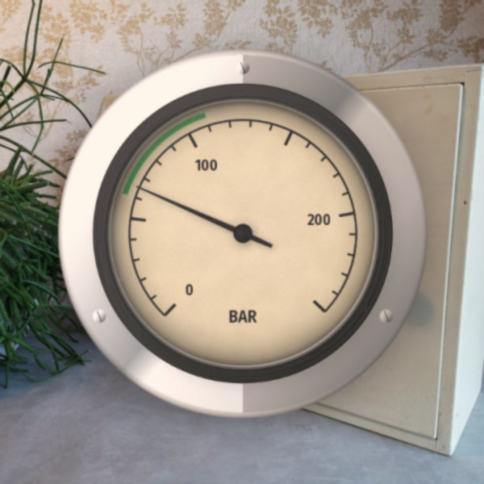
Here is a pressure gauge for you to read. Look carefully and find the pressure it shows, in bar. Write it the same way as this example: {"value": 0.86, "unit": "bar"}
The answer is {"value": 65, "unit": "bar"}
